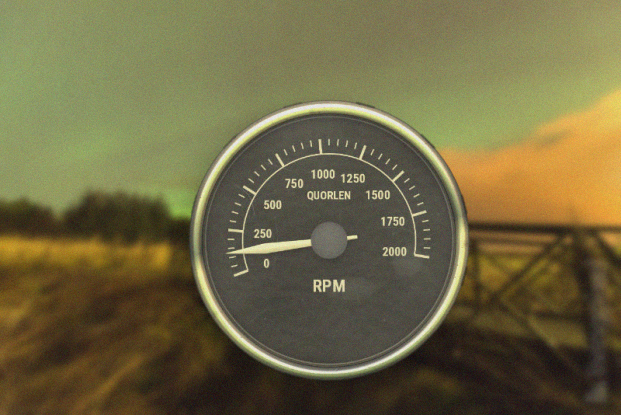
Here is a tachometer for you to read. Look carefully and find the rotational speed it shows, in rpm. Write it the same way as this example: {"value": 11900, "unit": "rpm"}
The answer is {"value": 125, "unit": "rpm"}
